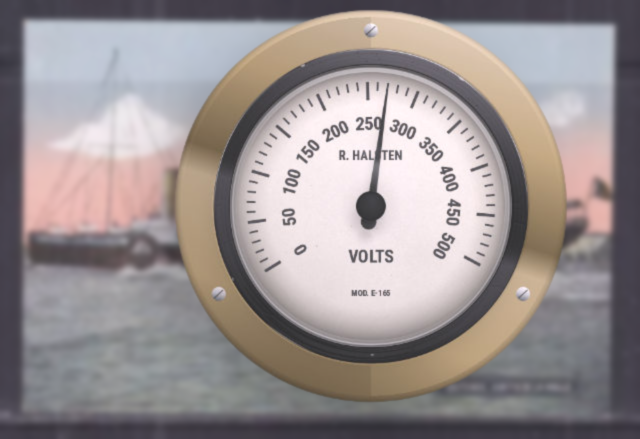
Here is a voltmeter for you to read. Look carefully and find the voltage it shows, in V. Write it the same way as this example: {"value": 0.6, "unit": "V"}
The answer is {"value": 270, "unit": "V"}
